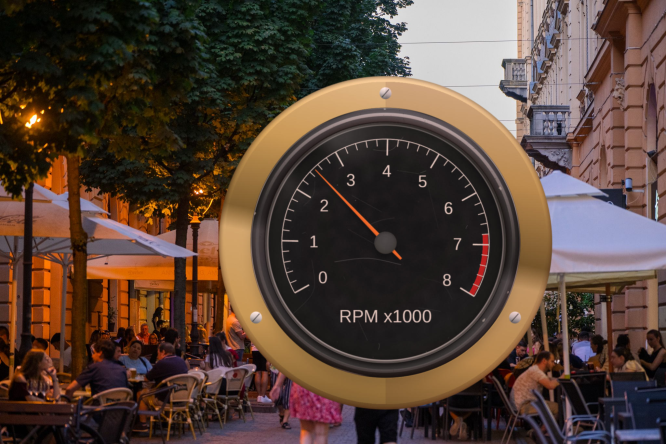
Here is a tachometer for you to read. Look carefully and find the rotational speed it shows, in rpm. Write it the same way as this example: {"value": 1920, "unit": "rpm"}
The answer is {"value": 2500, "unit": "rpm"}
